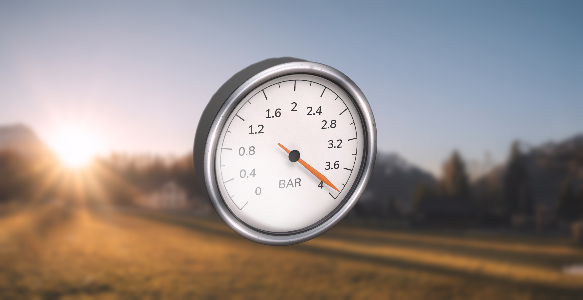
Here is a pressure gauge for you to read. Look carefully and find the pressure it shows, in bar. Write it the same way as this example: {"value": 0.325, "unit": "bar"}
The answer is {"value": 3.9, "unit": "bar"}
